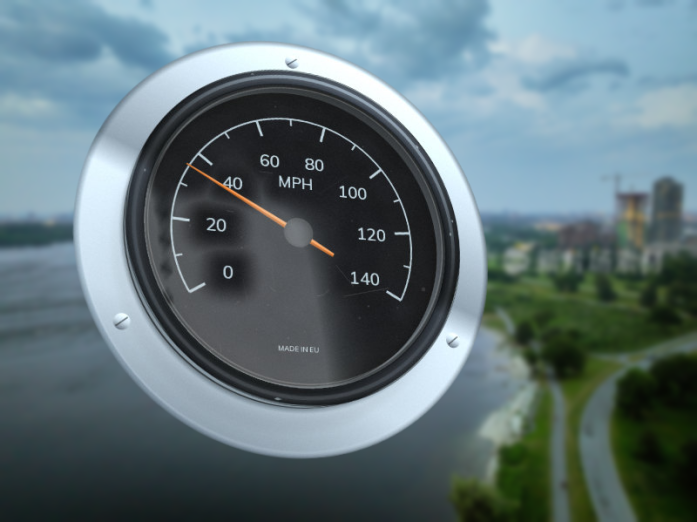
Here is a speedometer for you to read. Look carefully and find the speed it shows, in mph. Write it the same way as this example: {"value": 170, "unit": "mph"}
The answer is {"value": 35, "unit": "mph"}
